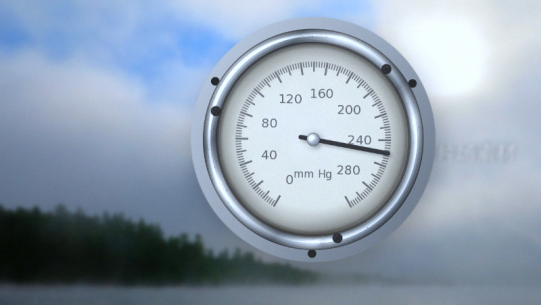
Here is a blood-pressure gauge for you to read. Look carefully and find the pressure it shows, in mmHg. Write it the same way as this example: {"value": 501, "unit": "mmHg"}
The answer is {"value": 250, "unit": "mmHg"}
